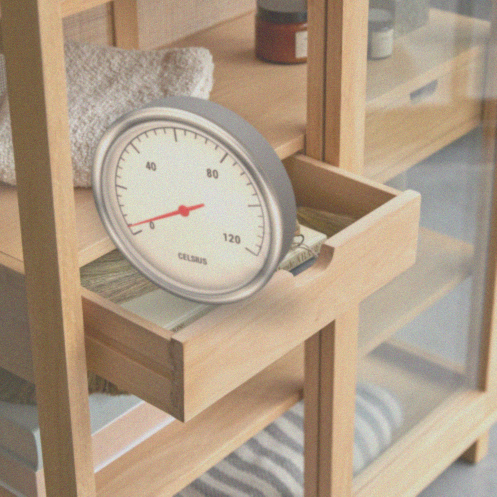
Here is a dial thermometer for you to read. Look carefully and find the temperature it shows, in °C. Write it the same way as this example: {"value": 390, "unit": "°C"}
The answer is {"value": 4, "unit": "°C"}
